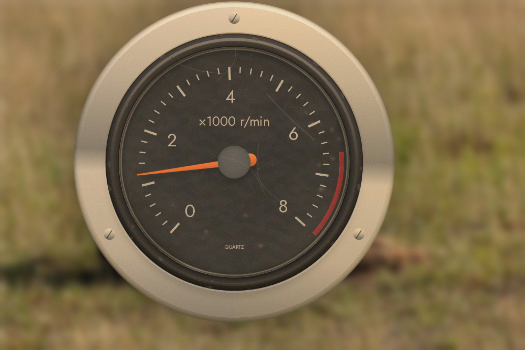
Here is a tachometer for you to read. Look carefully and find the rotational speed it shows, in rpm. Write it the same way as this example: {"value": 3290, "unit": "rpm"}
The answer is {"value": 1200, "unit": "rpm"}
